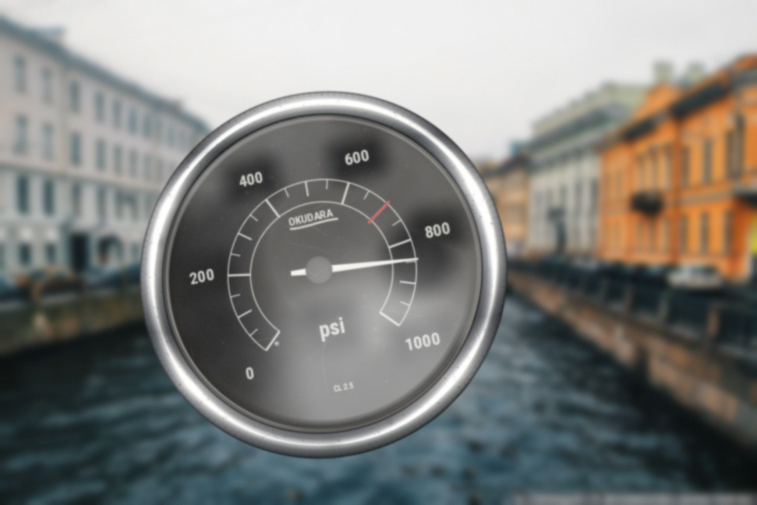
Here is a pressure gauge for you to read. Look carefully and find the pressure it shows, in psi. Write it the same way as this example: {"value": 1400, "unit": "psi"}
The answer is {"value": 850, "unit": "psi"}
